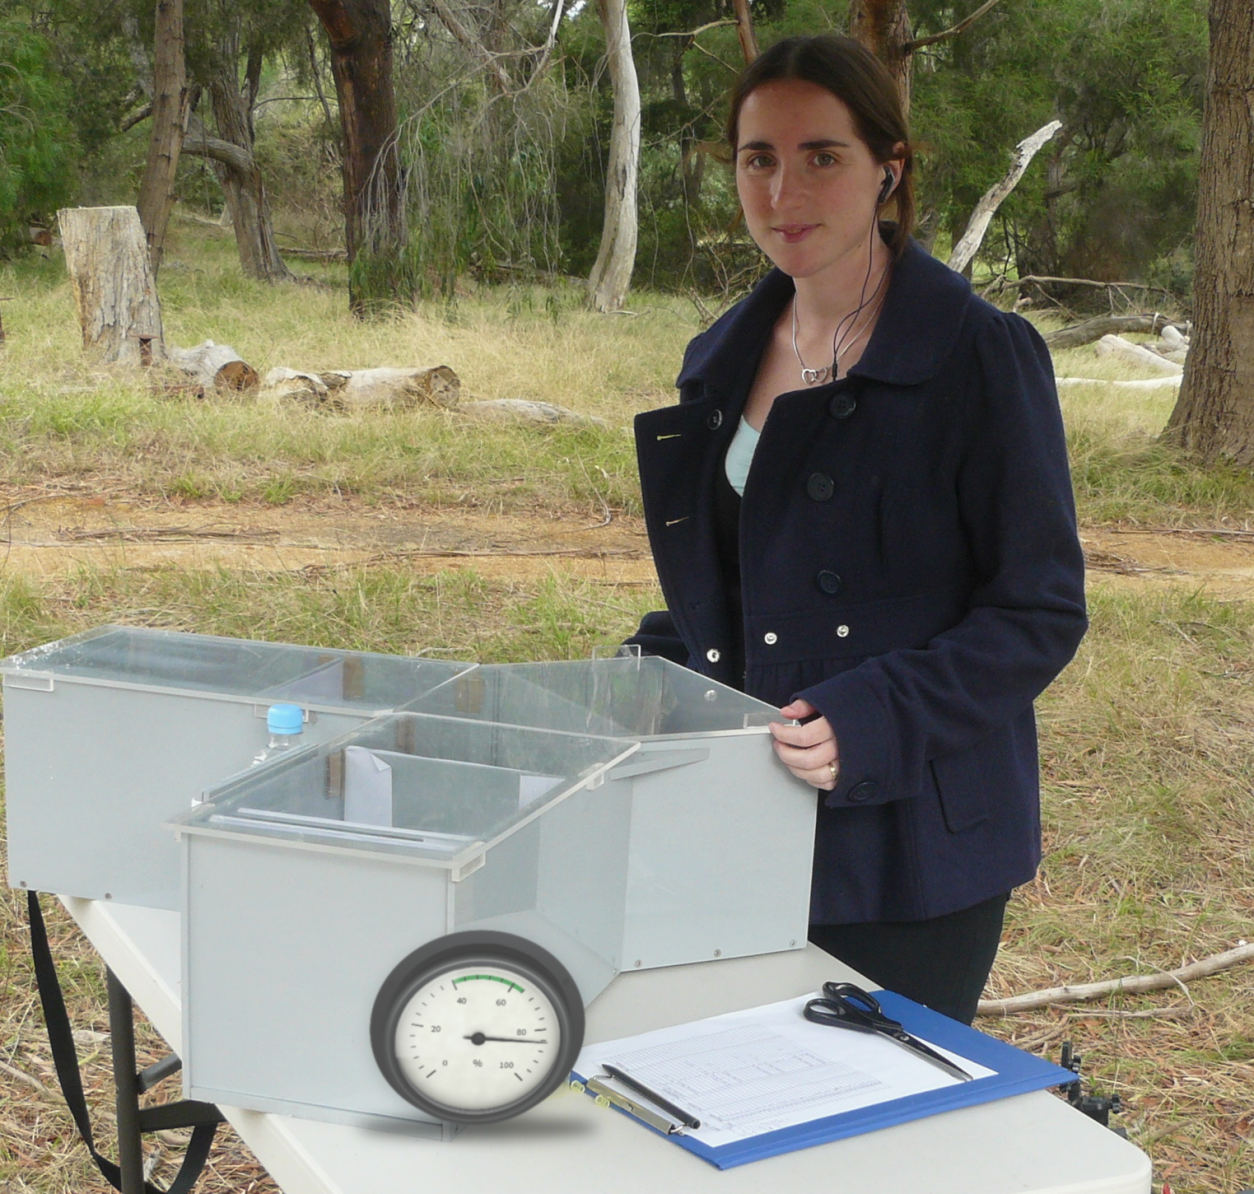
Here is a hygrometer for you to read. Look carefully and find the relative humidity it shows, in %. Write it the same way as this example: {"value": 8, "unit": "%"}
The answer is {"value": 84, "unit": "%"}
